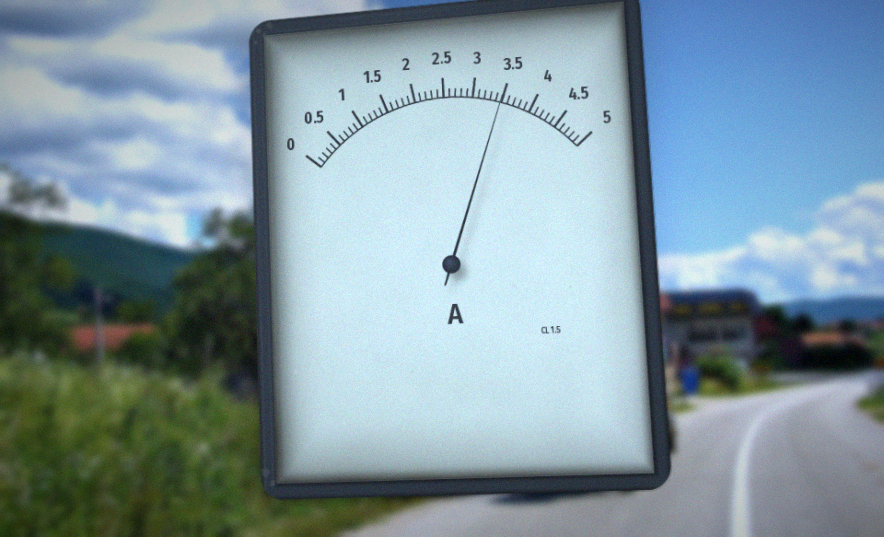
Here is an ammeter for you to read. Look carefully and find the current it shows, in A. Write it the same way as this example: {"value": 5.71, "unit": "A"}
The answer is {"value": 3.5, "unit": "A"}
